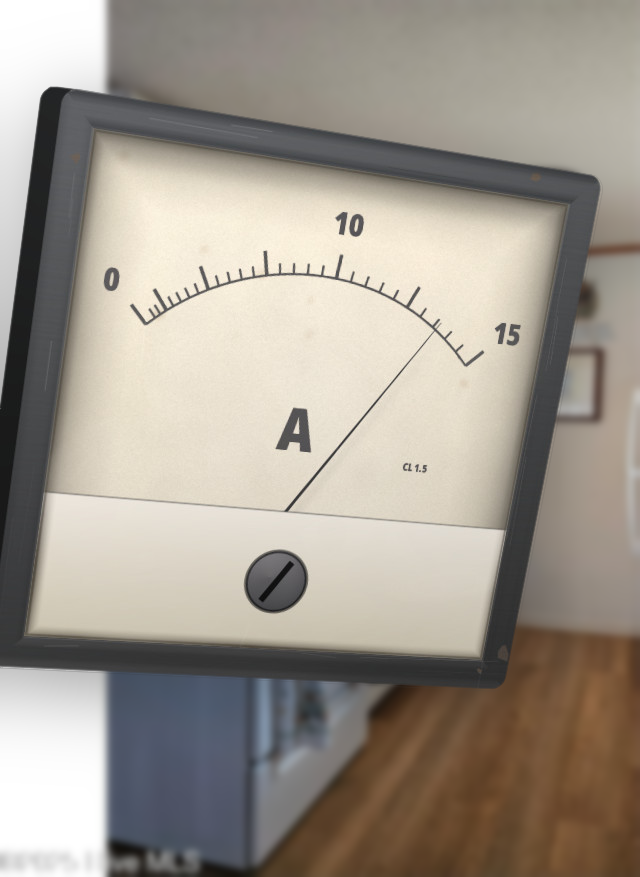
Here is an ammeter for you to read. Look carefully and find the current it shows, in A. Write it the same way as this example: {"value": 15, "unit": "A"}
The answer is {"value": 13.5, "unit": "A"}
